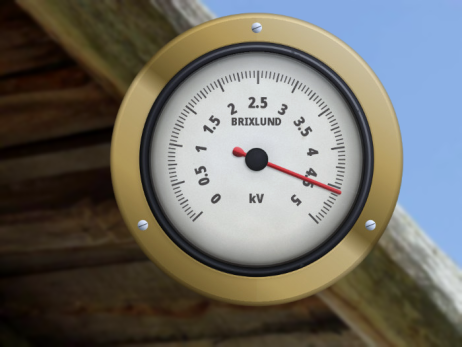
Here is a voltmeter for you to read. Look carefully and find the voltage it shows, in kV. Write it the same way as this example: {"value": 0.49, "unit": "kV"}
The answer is {"value": 4.55, "unit": "kV"}
